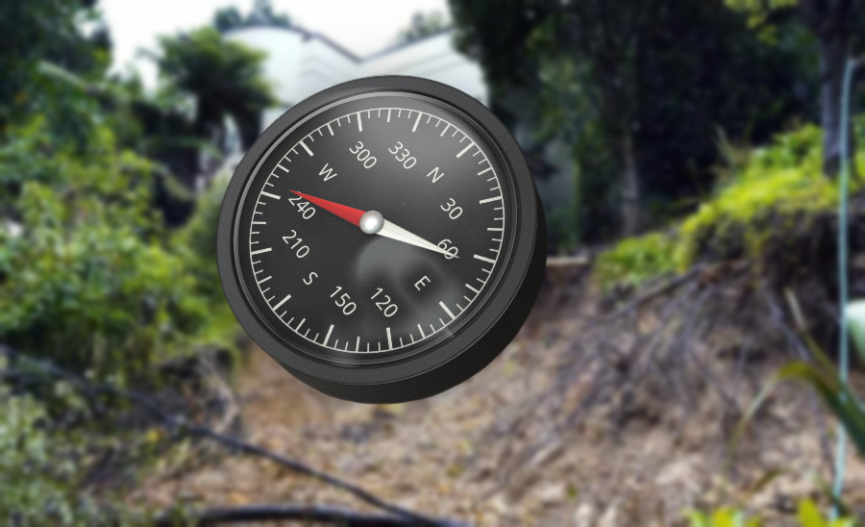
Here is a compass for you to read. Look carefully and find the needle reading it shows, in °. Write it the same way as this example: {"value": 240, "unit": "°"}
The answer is {"value": 245, "unit": "°"}
